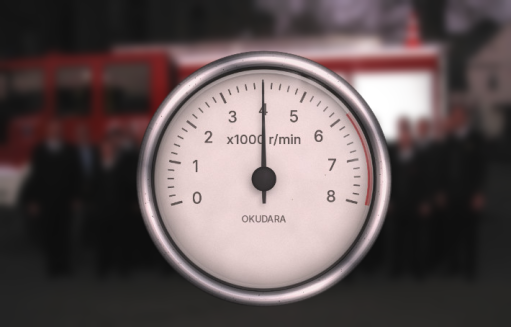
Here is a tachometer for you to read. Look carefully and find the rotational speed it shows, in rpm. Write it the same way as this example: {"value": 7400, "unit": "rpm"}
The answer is {"value": 4000, "unit": "rpm"}
